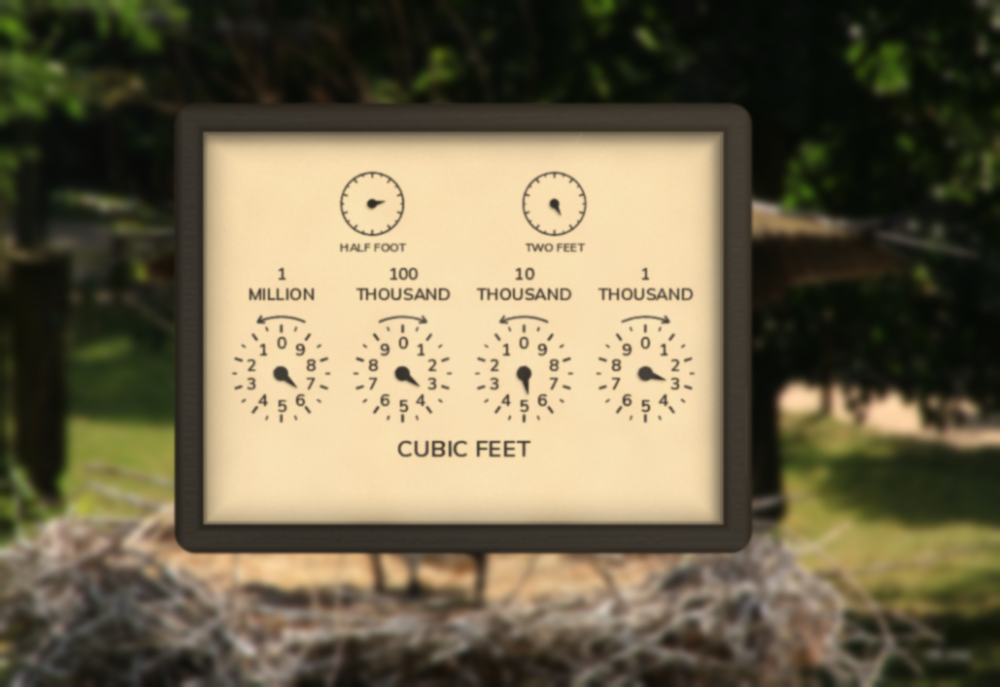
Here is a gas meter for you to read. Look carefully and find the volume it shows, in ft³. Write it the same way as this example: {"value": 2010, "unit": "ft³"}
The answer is {"value": 635300, "unit": "ft³"}
